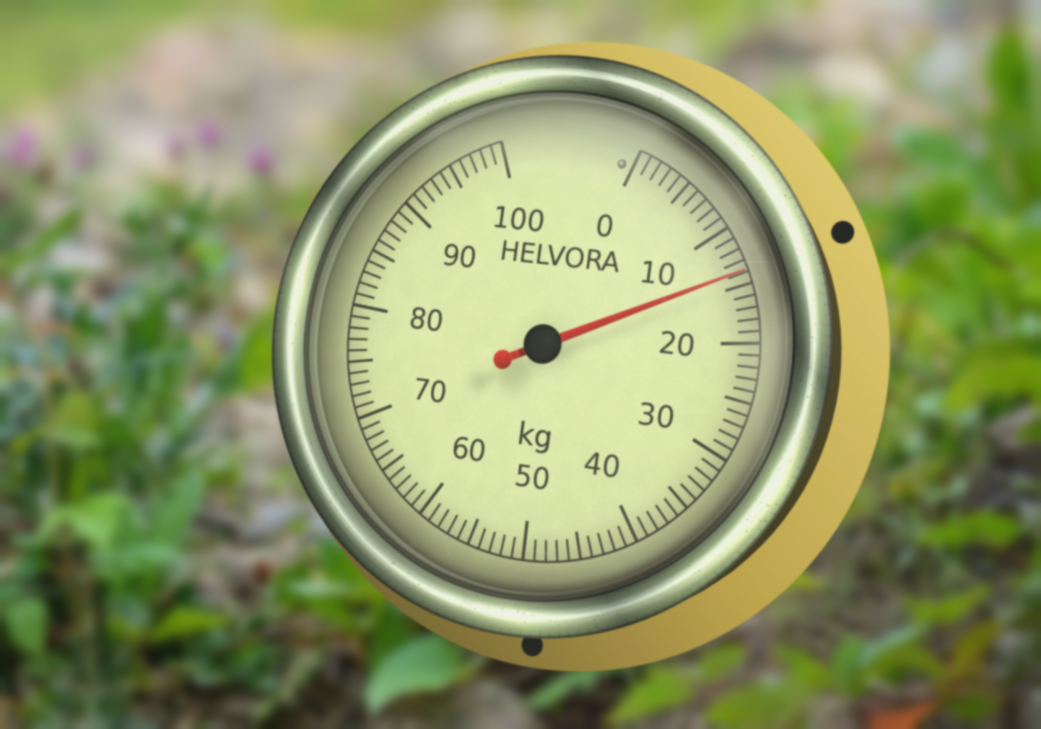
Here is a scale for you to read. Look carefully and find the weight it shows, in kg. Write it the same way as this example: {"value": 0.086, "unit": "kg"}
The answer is {"value": 14, "unit": "kg"}
